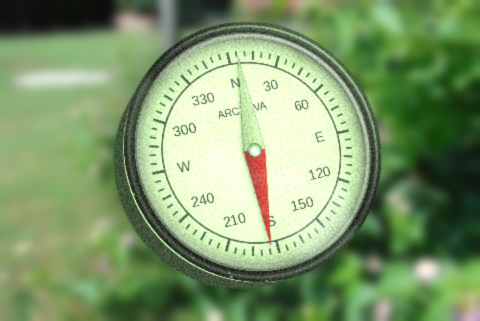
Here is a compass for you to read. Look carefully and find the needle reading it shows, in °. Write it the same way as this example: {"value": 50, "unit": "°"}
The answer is {"value": 185, "unit": "°"}
